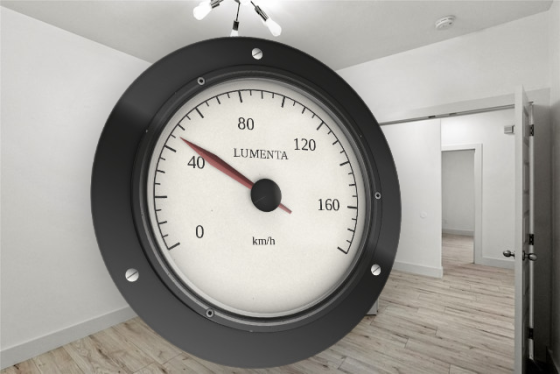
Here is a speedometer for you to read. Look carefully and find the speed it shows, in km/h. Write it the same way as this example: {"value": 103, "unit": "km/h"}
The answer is {"value": 45, "unit": "km/h"}
